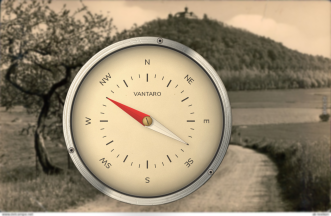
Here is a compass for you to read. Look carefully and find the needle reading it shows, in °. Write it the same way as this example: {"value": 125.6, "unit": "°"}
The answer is {"value": 300, "unit": "°"}
